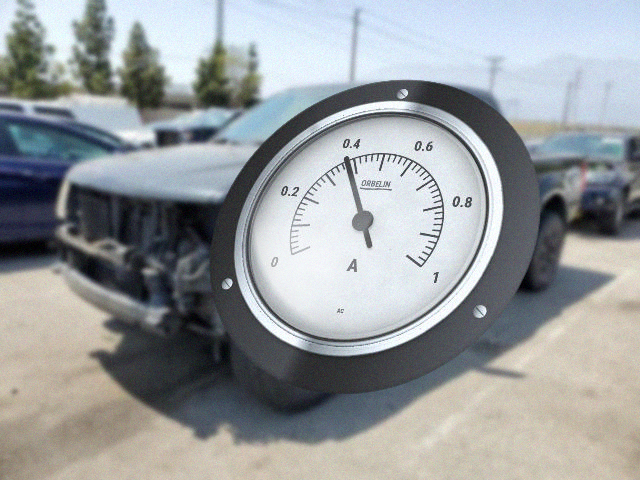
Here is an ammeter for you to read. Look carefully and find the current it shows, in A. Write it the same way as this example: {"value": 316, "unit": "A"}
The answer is {"value": 0.38, "unit": "A"}
